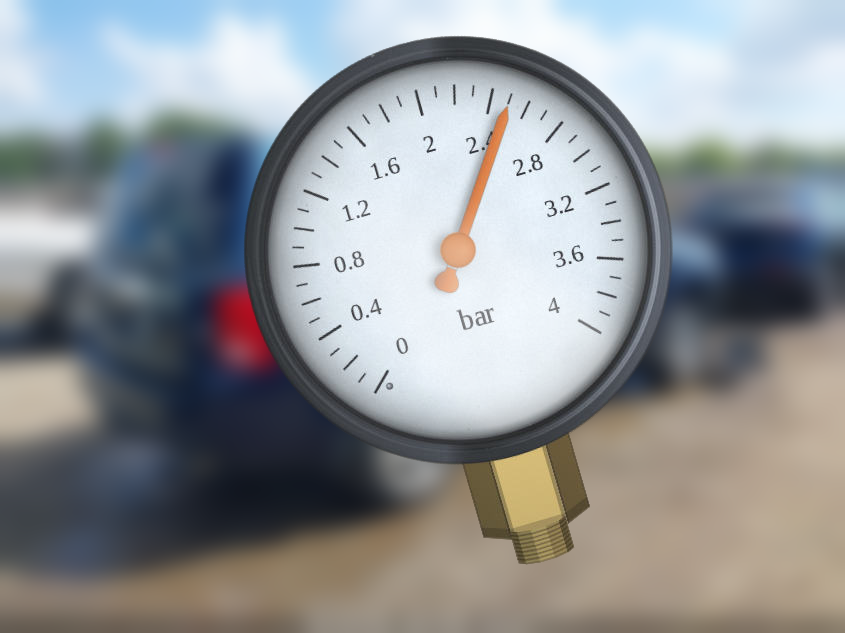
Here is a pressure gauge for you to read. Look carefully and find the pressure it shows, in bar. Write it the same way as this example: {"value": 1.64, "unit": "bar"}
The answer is {"value": 2.5, "unit": "bar"}
